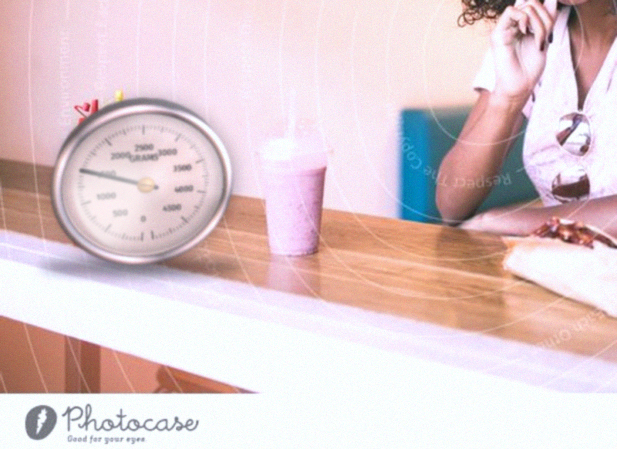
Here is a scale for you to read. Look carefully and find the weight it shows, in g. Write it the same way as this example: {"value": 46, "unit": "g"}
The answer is {"value": 1500, "unit": "g"}
